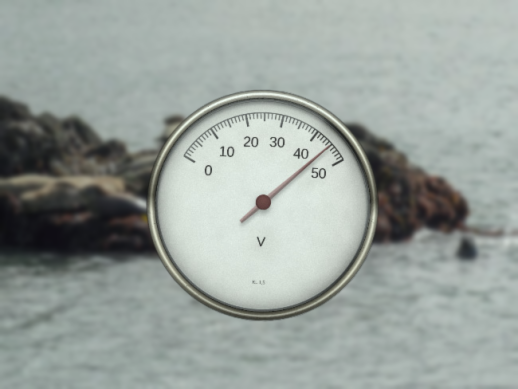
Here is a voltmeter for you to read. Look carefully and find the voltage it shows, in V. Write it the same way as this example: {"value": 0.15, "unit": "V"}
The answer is {"value": 45, "unit": "V"}
